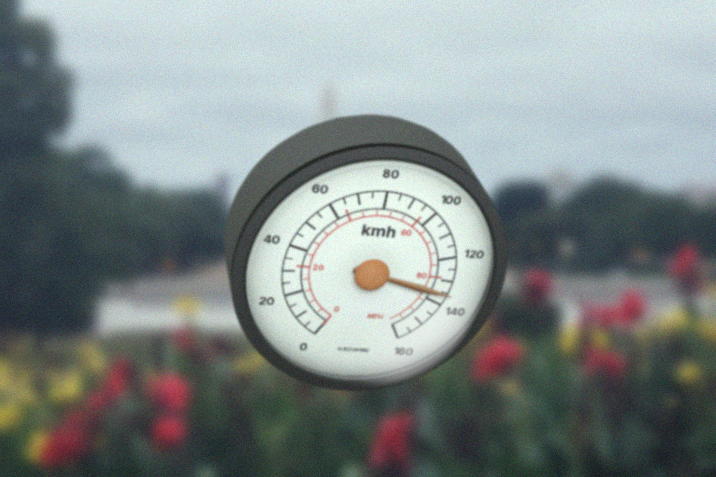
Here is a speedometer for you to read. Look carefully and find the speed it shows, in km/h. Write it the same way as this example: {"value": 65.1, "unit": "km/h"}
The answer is {"value": 135, "unit": "km/h"}
